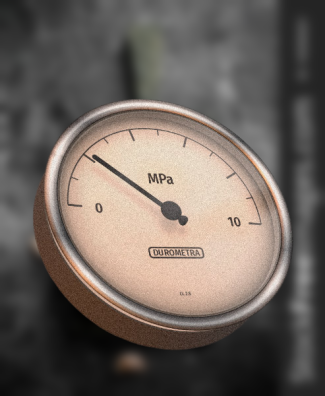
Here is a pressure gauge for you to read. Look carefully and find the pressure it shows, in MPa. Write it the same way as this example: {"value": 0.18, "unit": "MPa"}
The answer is {"value": 2, "unit": "MPa"}
